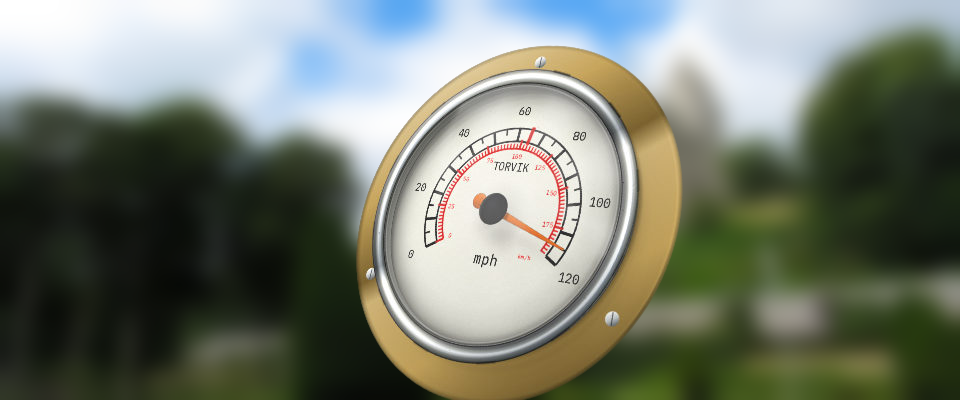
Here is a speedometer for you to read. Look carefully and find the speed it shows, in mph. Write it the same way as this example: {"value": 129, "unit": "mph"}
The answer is {"value": 115, "unit": "mph"}
